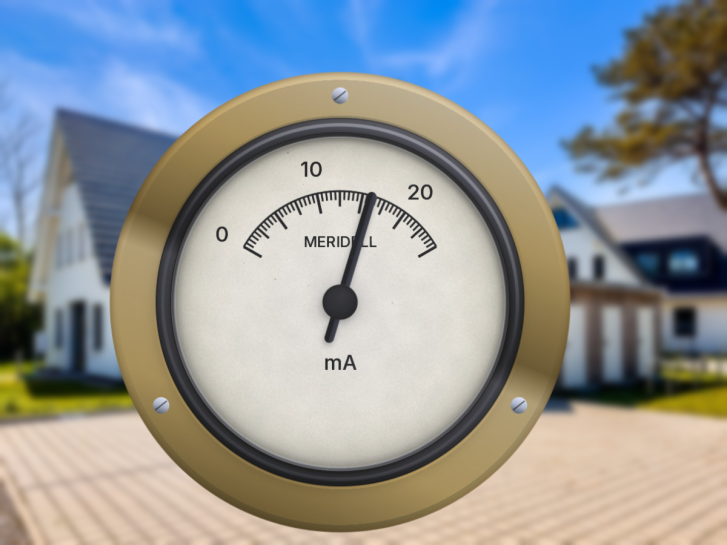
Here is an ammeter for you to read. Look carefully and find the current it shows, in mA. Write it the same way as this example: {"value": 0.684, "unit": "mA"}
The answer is {"value": 16, "unit": "mA"}
